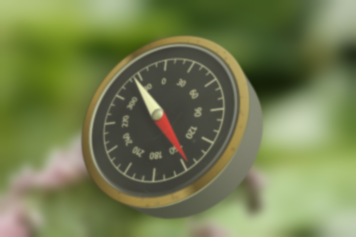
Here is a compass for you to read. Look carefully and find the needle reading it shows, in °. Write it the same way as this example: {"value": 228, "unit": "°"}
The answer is {"value": 145, "unit": "°"}
